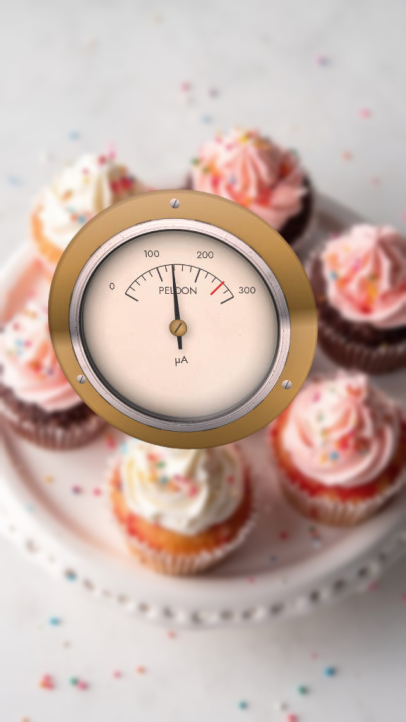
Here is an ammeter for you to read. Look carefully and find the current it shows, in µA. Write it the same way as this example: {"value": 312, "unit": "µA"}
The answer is {"value": 140, "unit": "µA"}
